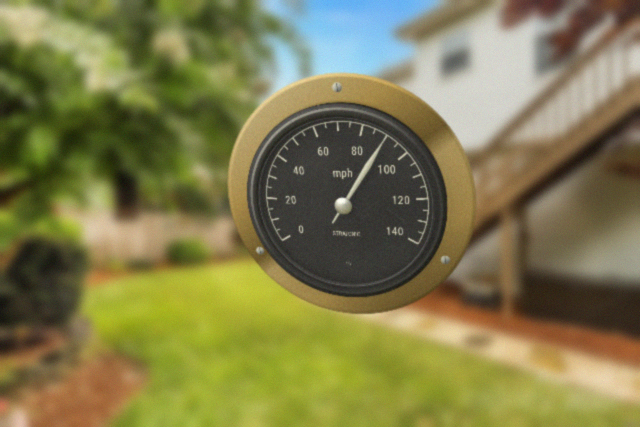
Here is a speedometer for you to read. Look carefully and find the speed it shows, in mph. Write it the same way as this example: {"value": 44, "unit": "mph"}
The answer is {"value": 90, "unit": "mph"}
